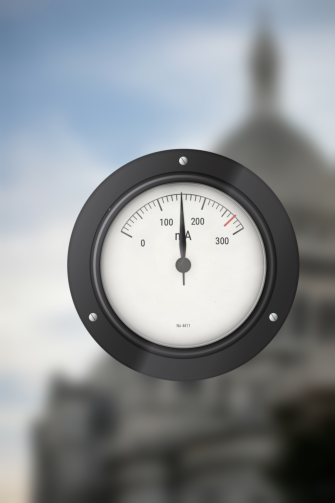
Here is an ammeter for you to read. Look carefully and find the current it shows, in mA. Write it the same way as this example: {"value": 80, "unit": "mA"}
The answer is {"value": 150, "unit": "mA"}
